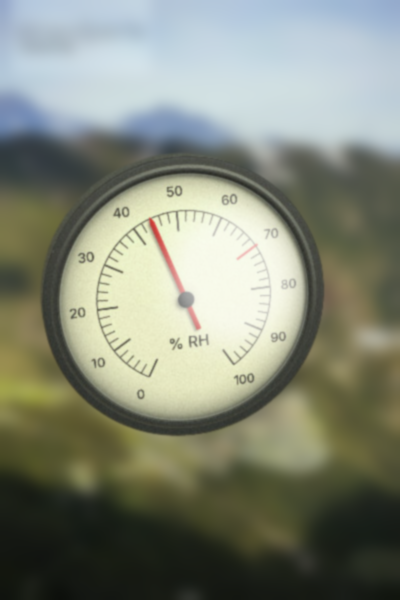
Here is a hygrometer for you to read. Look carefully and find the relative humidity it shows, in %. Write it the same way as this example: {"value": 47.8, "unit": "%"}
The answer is {"value": 44, "unit": "%"}
